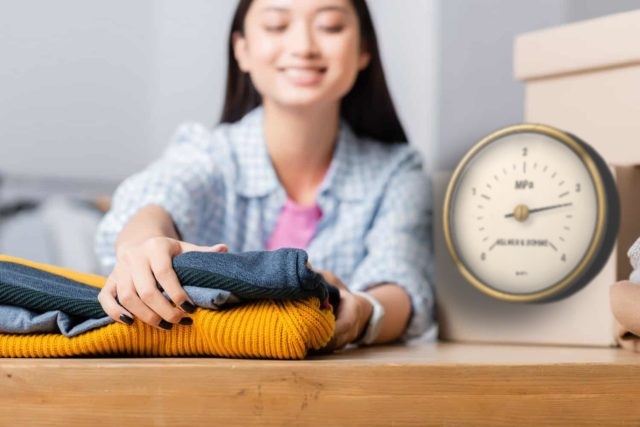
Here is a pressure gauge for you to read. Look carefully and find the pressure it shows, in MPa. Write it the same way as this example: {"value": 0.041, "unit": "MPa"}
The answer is {"value": 3.2, "unit": "MPa"}
